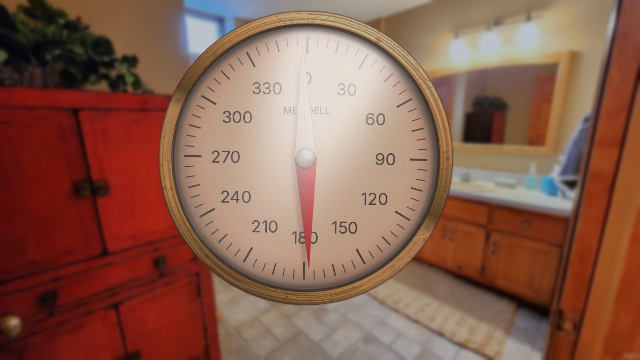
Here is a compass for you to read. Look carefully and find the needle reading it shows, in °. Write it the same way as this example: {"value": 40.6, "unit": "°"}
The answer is {"value": 177.5, "unit": "°"}
